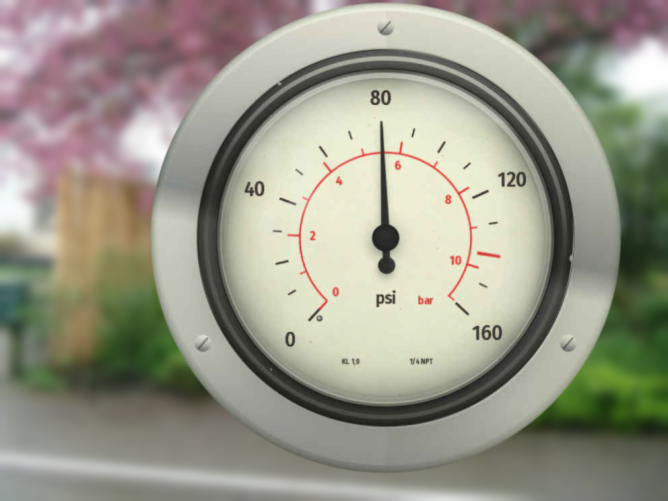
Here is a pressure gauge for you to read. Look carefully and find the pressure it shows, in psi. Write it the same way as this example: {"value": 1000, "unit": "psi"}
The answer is {"value": 80, "unit": "psi"}
